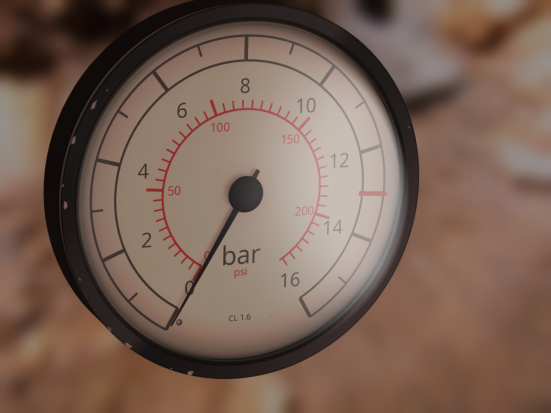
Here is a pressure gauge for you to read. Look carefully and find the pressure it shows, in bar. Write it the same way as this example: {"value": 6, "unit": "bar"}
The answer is {"value": 0, "unit": "bar"}
